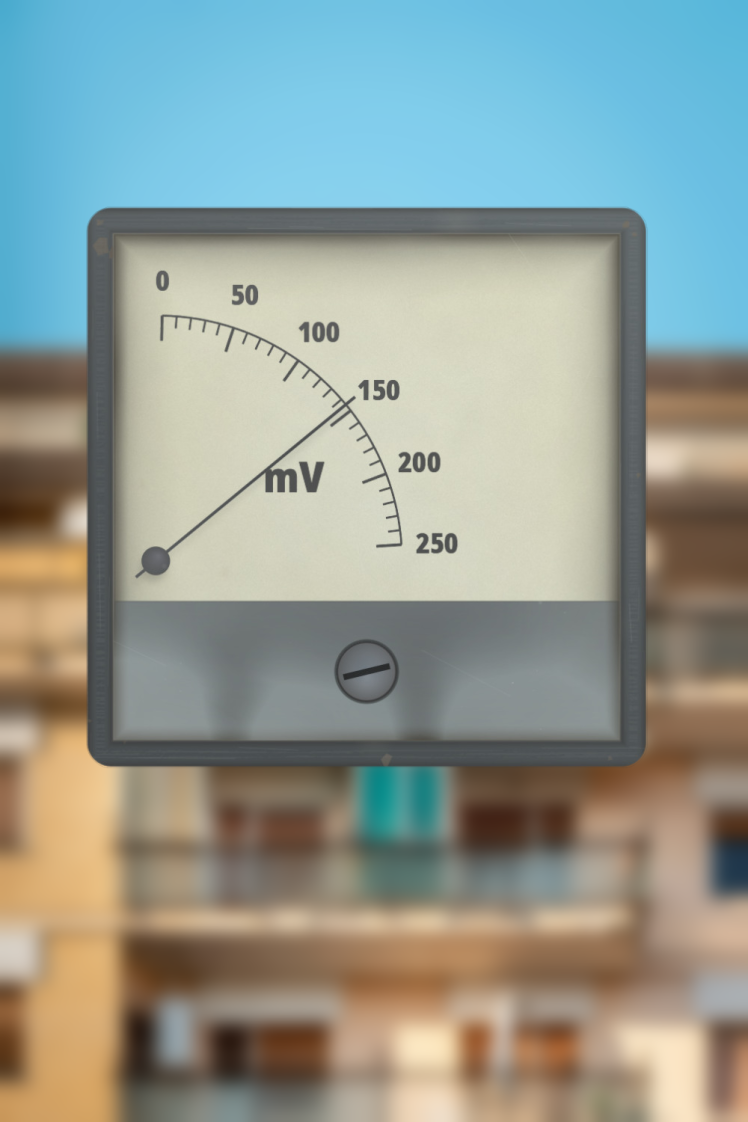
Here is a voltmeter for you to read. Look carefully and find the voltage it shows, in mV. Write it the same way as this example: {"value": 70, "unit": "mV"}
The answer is {"value": 145, "unit": "mV"}
